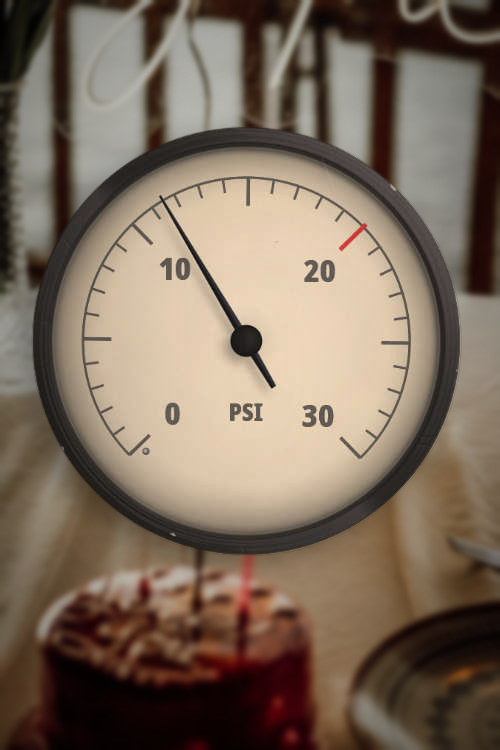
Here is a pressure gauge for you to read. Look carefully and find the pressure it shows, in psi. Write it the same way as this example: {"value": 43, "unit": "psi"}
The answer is {"value": 11.5, "unit": "psi"}
